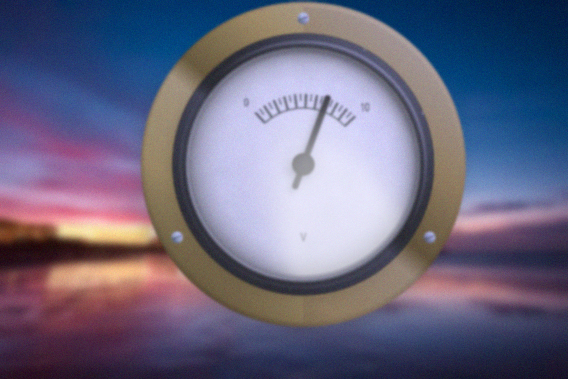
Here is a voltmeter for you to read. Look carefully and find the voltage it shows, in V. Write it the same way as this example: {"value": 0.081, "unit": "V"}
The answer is {"value": 7, "unit": "V"}
